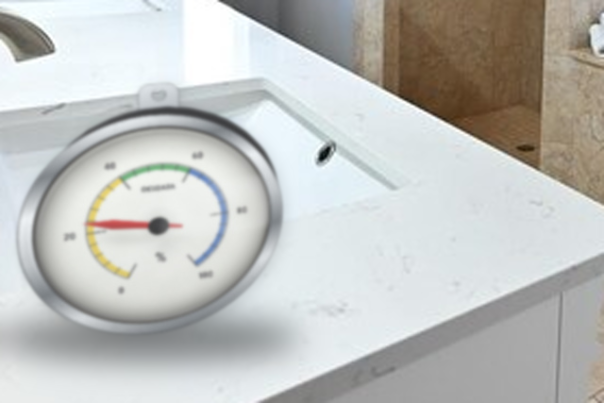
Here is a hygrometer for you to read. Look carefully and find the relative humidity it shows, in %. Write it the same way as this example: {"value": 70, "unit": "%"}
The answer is {"value": 24, "unit": "%"}
